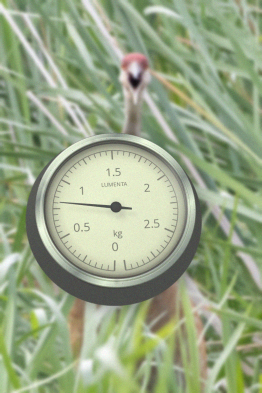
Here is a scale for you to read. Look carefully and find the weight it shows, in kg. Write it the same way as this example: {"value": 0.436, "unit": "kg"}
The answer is {"value": 0.8, "unit": "kg"}
